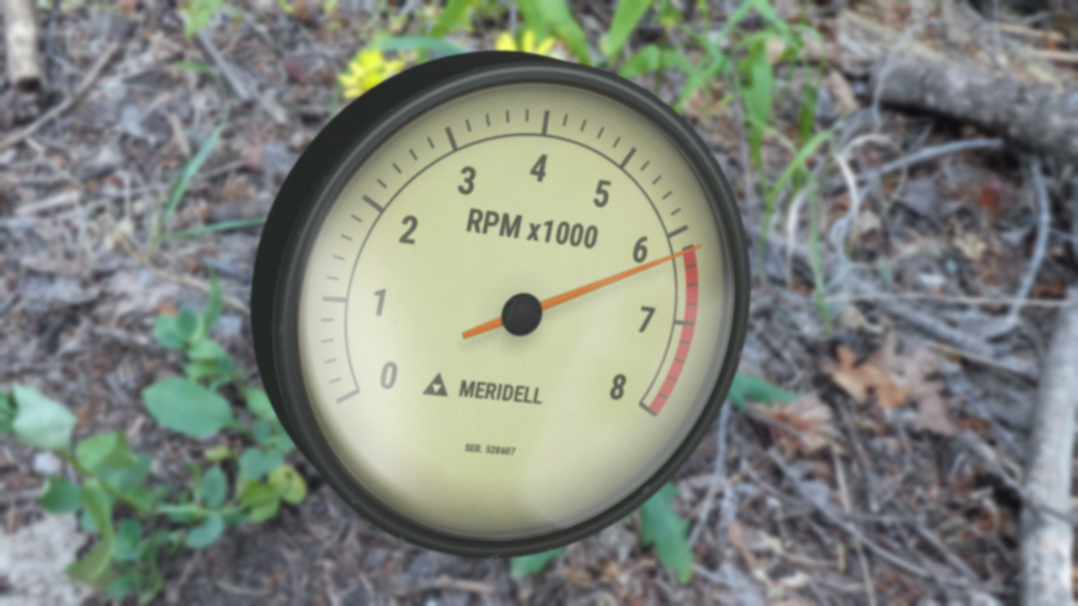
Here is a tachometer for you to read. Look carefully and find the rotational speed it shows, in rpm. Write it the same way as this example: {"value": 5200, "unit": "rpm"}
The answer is {"value": 6200, "unit": "rpm"}
